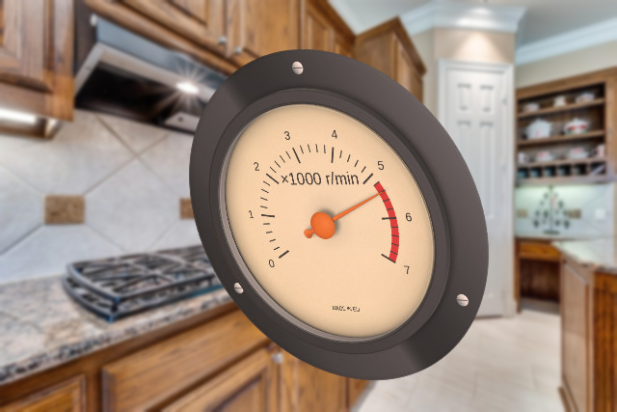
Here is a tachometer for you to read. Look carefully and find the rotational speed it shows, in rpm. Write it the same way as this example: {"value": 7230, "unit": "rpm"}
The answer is {"value": 5400, "unit": "rpm"}
